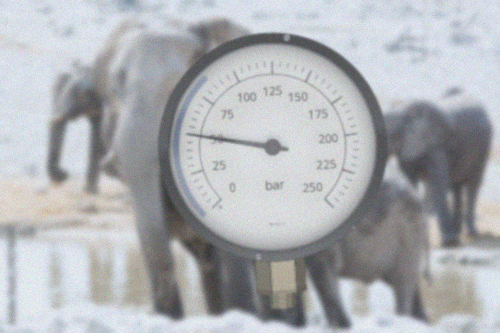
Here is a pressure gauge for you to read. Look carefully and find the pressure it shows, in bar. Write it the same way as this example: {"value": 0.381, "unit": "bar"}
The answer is {"value": 50, "unit": "bar"}
